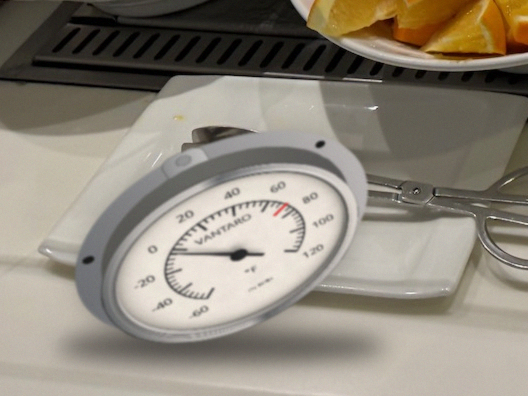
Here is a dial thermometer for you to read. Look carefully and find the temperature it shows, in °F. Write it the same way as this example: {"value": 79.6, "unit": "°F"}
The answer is {"value": 0, "unit": "°F"}
